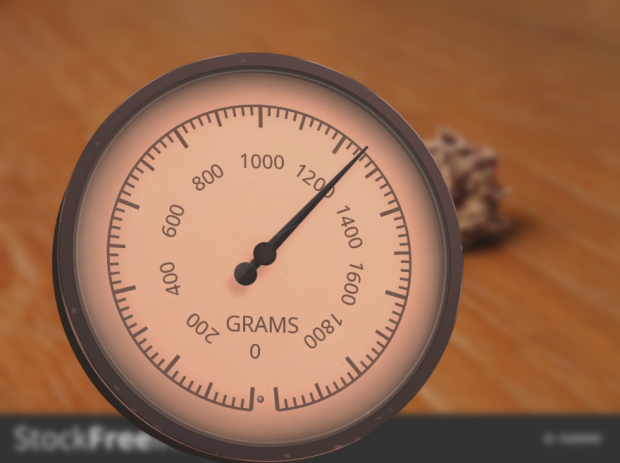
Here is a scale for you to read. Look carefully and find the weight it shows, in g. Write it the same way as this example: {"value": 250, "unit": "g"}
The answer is {"value": 1250, "unit": "g"}
